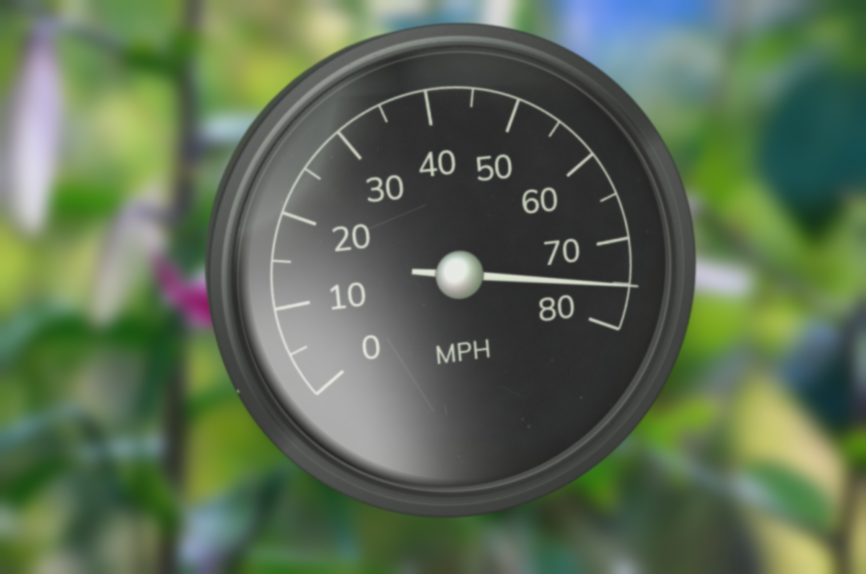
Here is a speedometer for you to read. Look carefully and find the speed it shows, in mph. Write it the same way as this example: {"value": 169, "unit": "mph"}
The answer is {"value": 75, "unit": "mph"}
